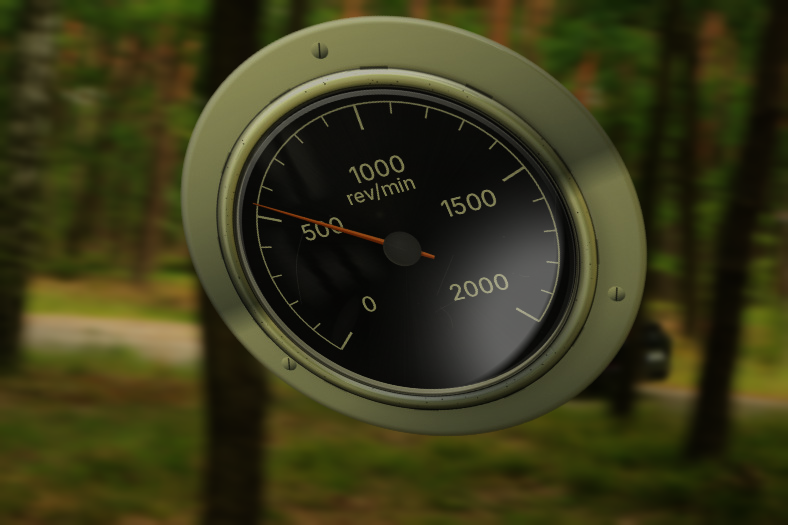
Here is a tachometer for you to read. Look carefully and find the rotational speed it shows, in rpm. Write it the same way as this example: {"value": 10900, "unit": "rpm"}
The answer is {"value": 550, "unit": "rpm"}
